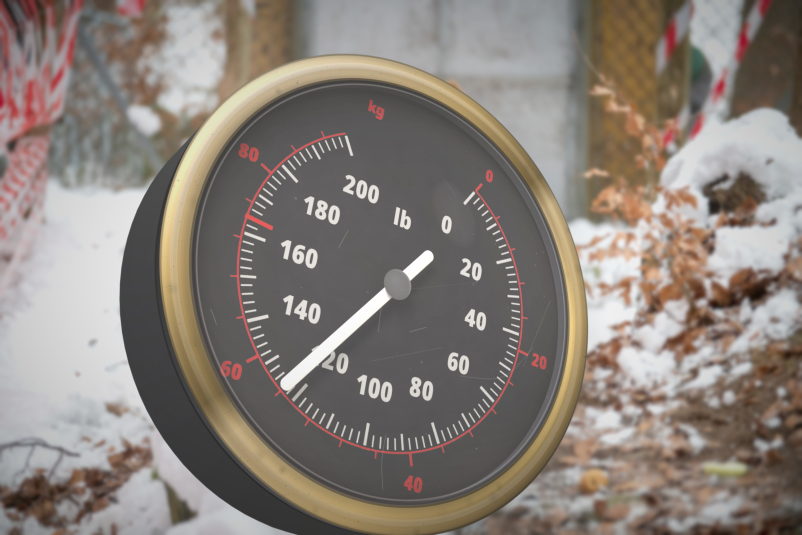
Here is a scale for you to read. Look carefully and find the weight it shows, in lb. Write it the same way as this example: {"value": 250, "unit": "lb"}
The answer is {"value": 124, "unit": "lb"}
